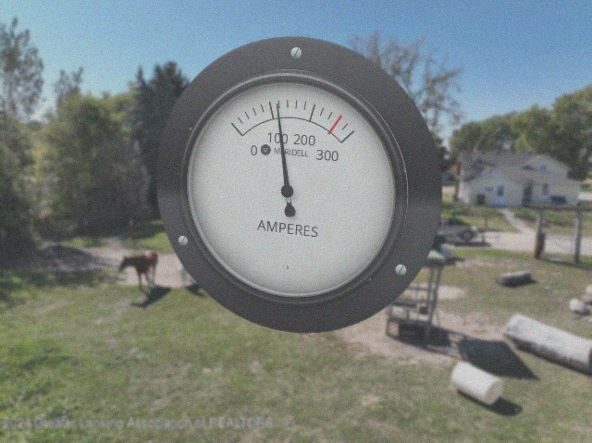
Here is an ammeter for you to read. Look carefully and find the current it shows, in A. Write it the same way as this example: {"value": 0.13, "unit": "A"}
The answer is {"value": 120, "unit": "A"}
